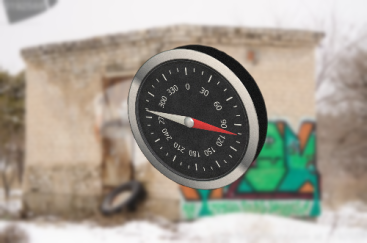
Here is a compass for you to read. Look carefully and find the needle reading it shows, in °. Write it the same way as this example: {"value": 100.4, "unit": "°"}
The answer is {"value": 100, "unit": "°"}
